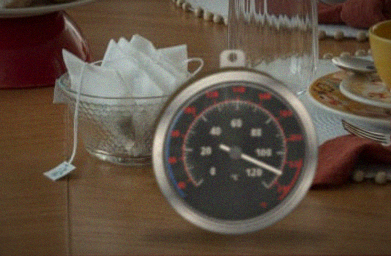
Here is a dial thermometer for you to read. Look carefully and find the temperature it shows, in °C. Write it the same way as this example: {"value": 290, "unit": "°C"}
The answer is {"value": 110, "unit": "°C"}
